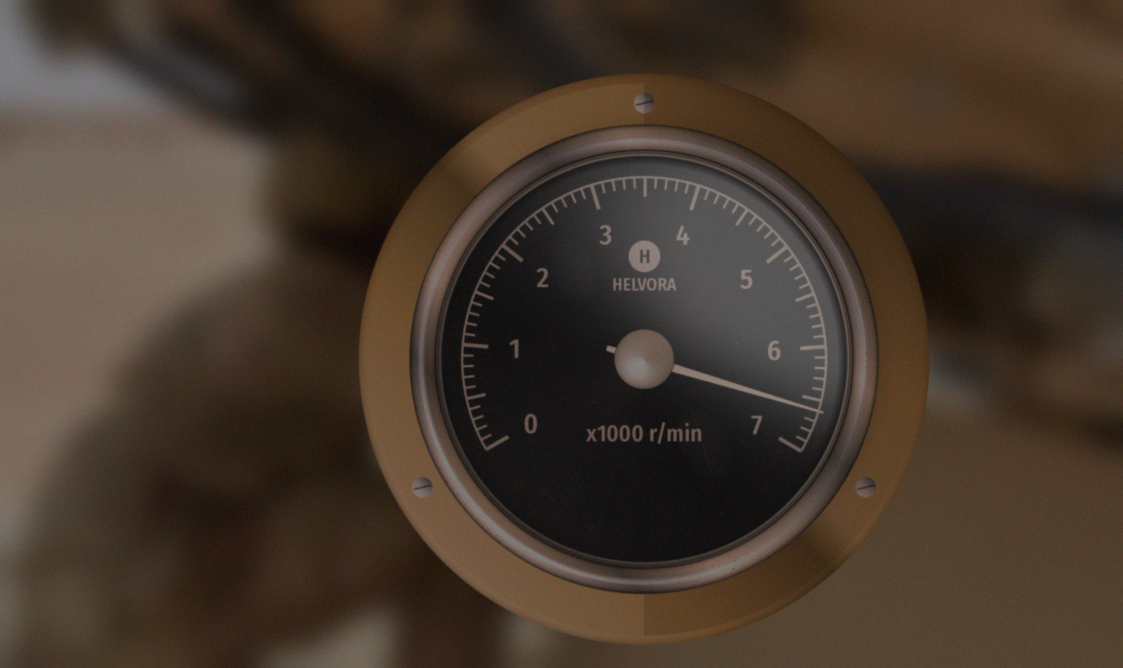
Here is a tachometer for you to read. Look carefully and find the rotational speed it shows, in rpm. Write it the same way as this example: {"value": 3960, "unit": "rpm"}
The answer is {"value": 6600, "unit": "rpm"}
